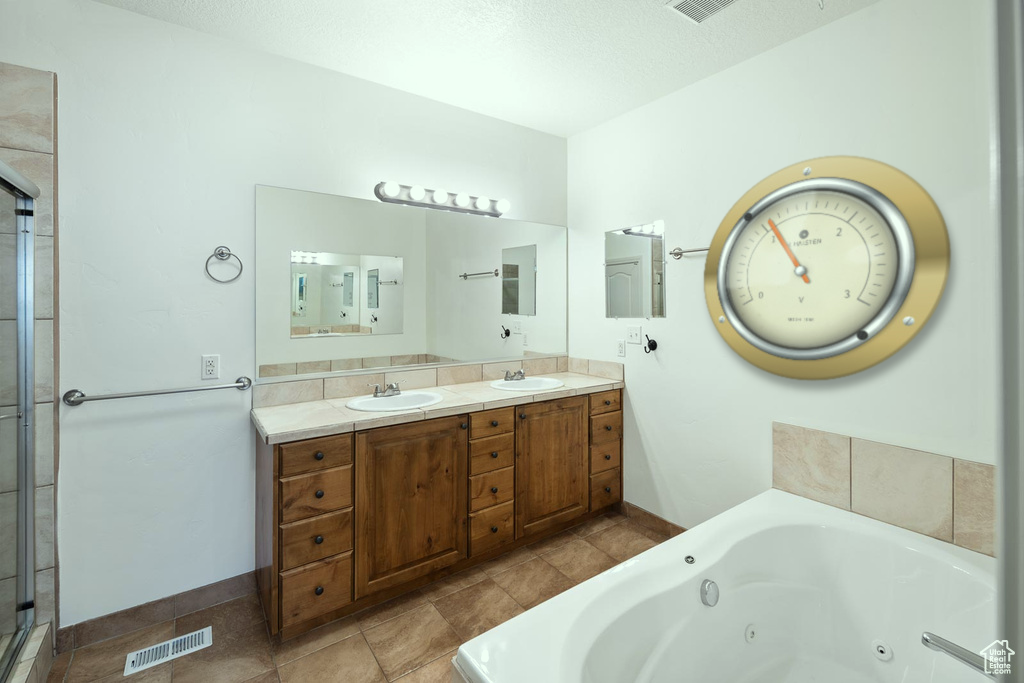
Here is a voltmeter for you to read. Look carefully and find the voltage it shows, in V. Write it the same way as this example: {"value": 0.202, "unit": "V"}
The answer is {"value": 1.1, "unit": "V"}
